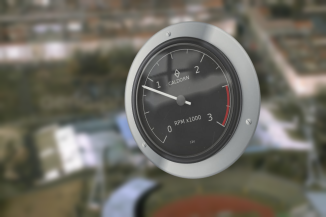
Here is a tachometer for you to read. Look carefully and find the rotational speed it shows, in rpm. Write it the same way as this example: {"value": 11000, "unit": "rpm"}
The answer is {"value": 875, "unit": "rpm"}
